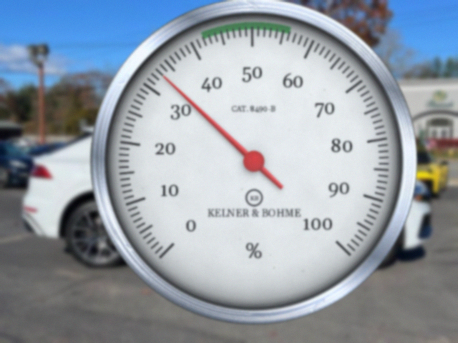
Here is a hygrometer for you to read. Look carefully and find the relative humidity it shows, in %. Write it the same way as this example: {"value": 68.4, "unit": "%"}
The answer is {"value": 33, "unit": "%"}
